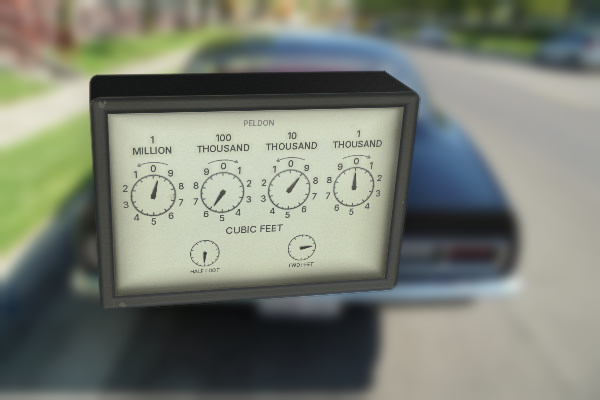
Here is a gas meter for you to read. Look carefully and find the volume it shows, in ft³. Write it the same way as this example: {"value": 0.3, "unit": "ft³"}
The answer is {"value": 959000, "unit": "ft³"}
